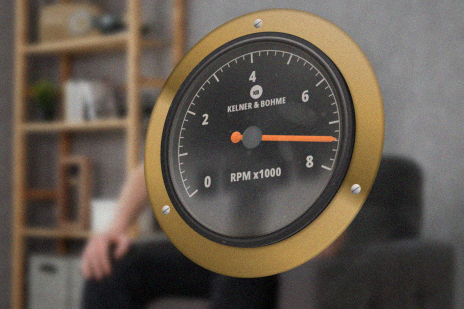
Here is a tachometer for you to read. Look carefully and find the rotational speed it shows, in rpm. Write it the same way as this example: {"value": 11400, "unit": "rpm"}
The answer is {"value": 7400, "unit": "rpm"}
